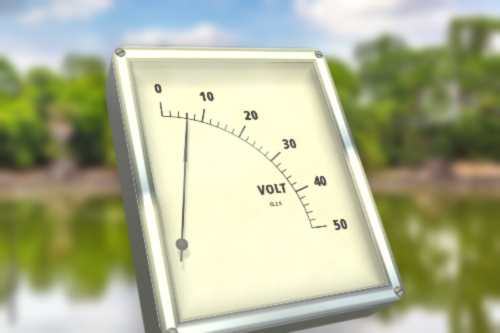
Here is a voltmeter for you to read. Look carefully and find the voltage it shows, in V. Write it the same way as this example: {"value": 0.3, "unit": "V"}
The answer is {"value": 6, "unit": "V"}
